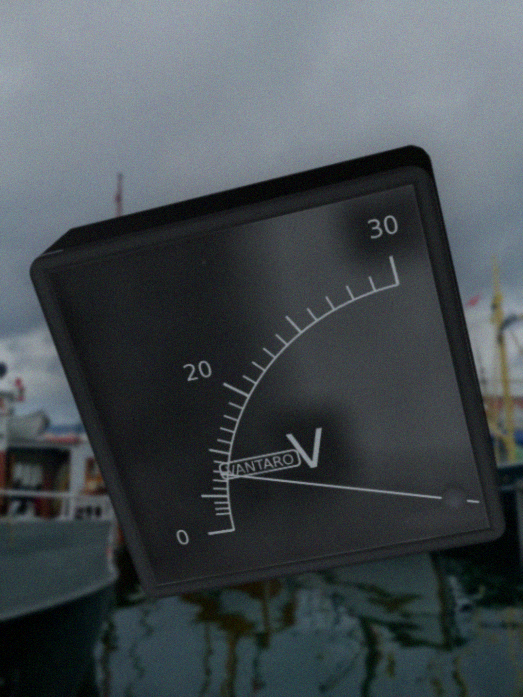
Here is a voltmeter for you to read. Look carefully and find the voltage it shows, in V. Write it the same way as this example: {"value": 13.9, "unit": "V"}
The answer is {"value": 13, "unit": "V"}
